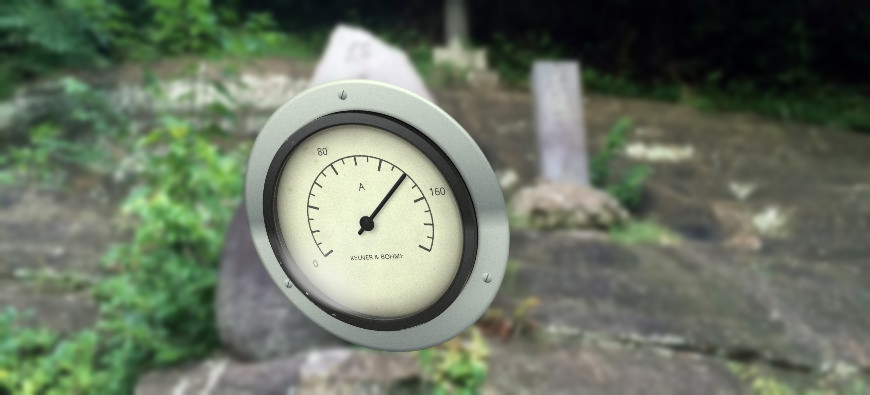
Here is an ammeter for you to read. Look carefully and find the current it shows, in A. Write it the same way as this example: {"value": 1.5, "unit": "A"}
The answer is {"value": 140, "unit": "A"}
